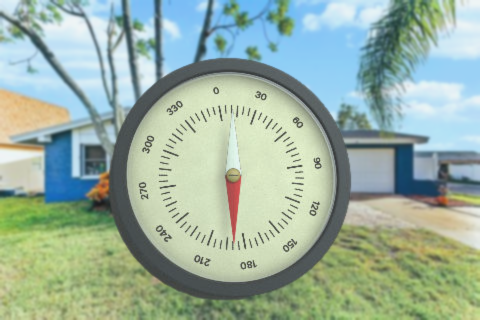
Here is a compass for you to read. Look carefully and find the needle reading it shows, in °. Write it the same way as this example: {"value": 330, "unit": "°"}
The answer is {"value": 190, "unit": "°"}
